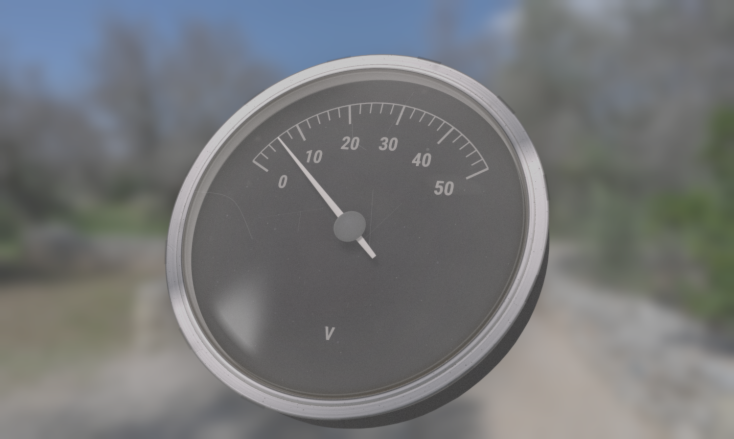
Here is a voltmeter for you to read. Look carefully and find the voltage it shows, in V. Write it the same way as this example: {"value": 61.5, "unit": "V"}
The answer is {"value": 6, "unit": "V"}
